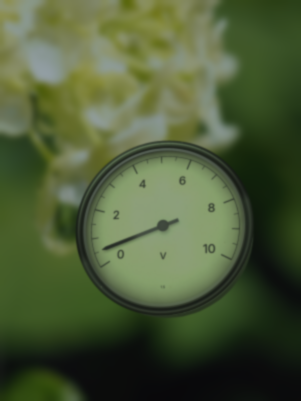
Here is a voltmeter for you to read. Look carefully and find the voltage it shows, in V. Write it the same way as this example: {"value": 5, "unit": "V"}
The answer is {"value": 0.5, "unit": "V"}
